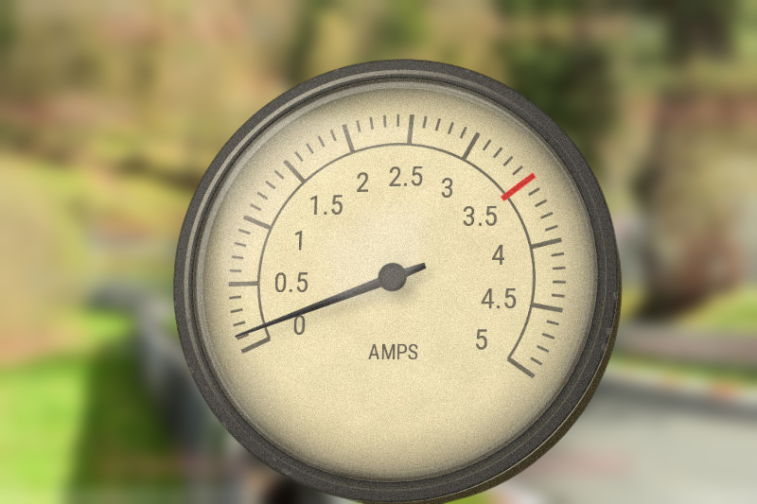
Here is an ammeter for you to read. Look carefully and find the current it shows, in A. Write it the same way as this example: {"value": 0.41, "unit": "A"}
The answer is {"value": 0.1, "unit": "A"}
